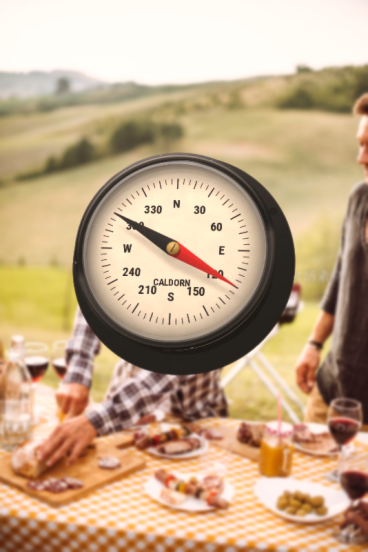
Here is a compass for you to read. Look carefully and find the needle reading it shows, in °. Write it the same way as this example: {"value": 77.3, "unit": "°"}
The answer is {"value": 120, "unit": "°"}
